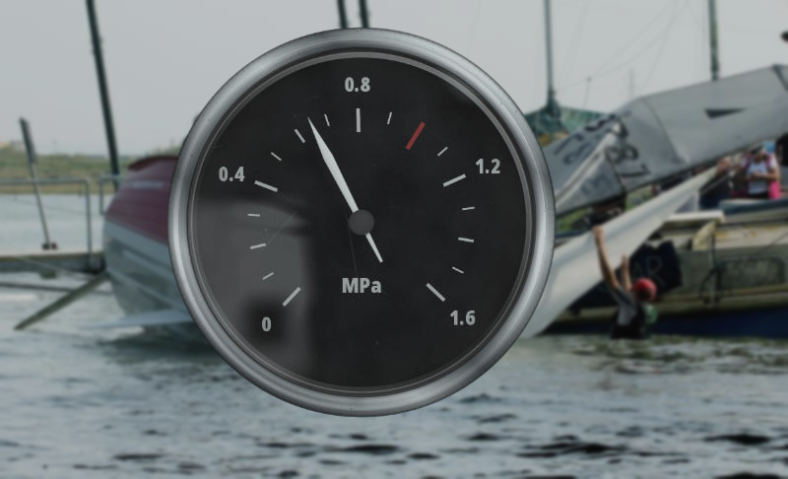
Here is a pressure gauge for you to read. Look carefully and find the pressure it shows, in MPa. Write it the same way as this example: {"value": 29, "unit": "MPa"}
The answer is {"value": 0.65, "unit": "MPa"}
